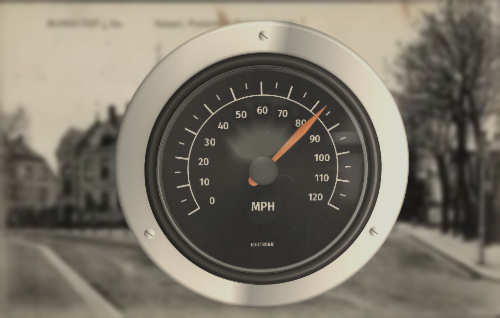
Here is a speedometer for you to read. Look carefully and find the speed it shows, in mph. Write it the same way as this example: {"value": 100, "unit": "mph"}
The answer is {"value": 82.5, "unit": "mph"}
